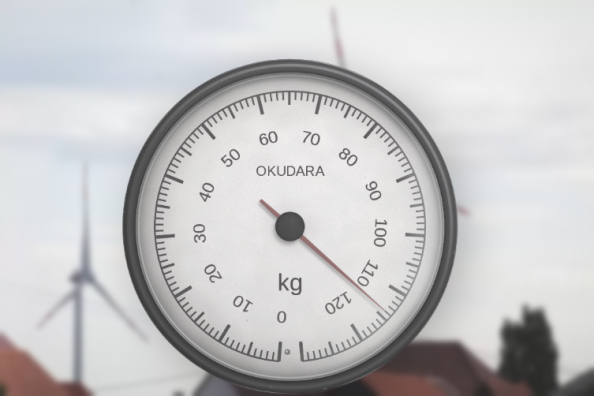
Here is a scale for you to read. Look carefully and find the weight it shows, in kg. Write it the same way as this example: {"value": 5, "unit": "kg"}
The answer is {"value": 114, "unit": "kg"}
